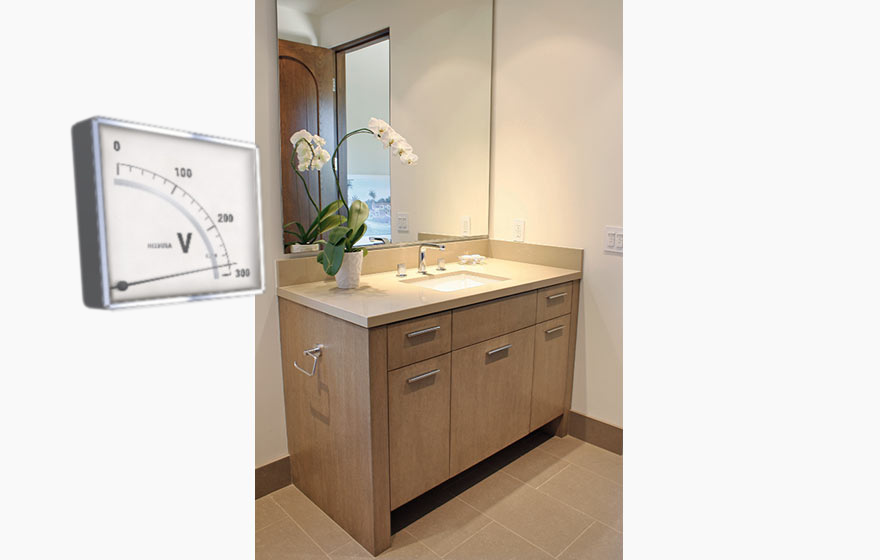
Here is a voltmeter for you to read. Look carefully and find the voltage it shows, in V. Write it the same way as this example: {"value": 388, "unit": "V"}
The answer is {"value": 280, "unit": "V"}
